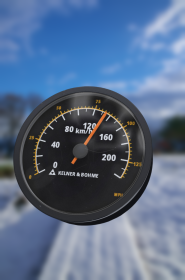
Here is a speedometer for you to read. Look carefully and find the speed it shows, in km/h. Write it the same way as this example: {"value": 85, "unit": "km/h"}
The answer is {"value": 135, "unit": "km/h"}
